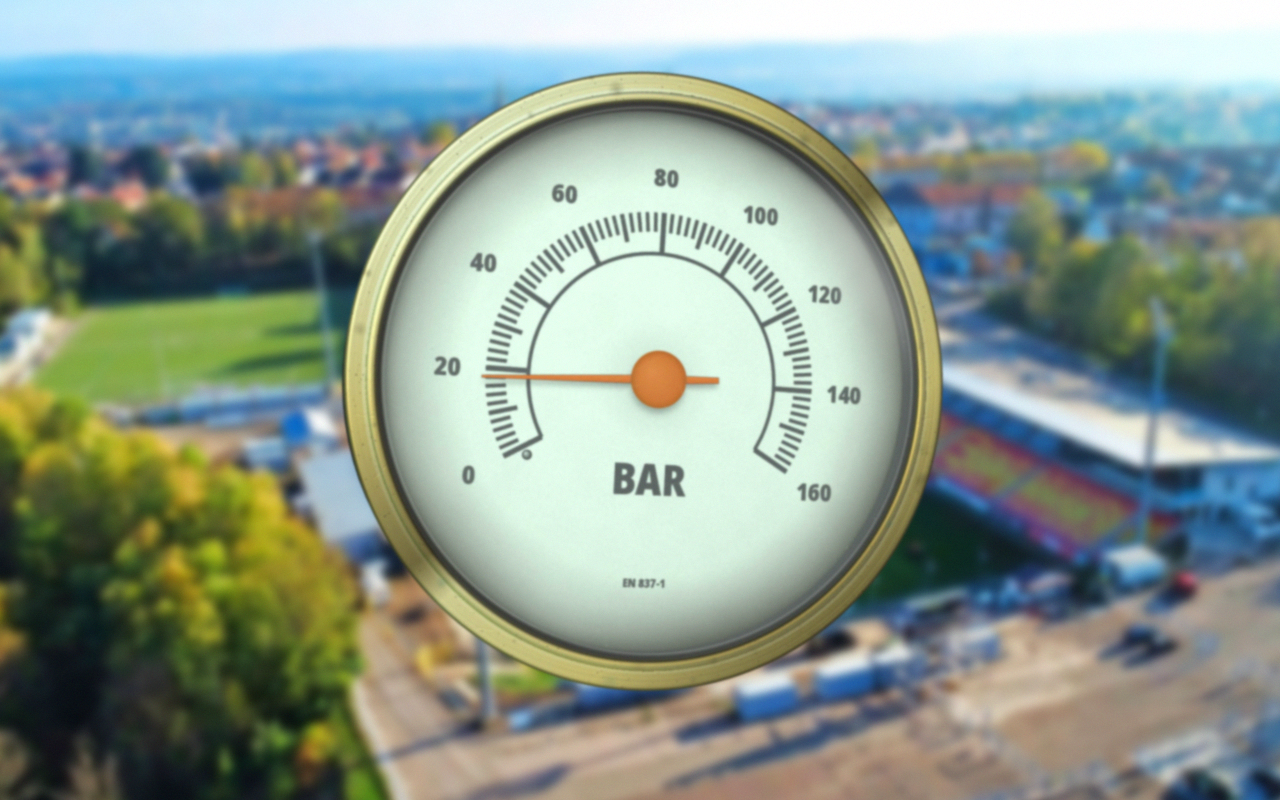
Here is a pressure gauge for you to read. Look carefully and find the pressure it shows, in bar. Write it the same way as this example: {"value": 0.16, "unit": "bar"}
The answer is {"value": 18, "unit": "bar"}
